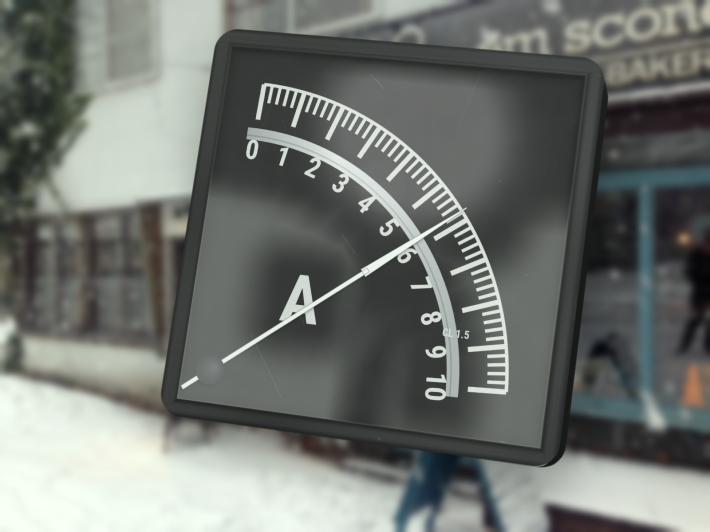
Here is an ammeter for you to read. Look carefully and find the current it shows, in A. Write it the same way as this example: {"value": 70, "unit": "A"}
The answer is {"value": 5.8, "unit": "A"}
